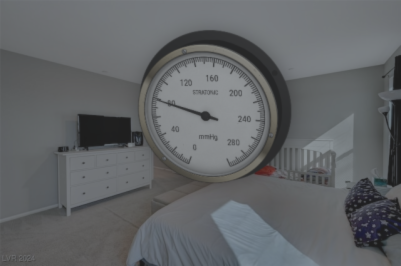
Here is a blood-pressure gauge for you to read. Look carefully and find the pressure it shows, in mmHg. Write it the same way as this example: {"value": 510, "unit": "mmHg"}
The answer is {"value": 80, "unit": "mmHg"}
